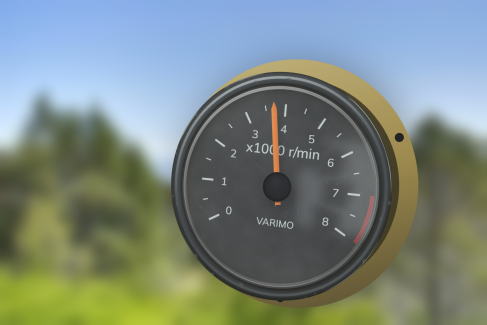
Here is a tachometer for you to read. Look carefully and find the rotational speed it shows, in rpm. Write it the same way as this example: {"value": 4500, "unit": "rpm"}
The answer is {"value": 3750, "unit": "rpm"}
